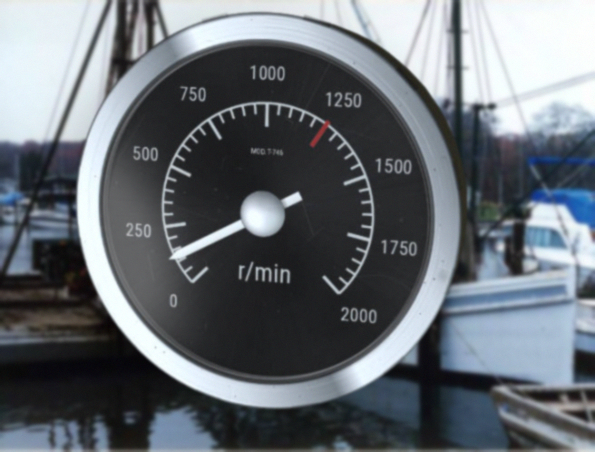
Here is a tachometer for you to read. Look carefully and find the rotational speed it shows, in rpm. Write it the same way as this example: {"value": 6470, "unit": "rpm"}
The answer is {"value": 125, "unit": "rpm"}
